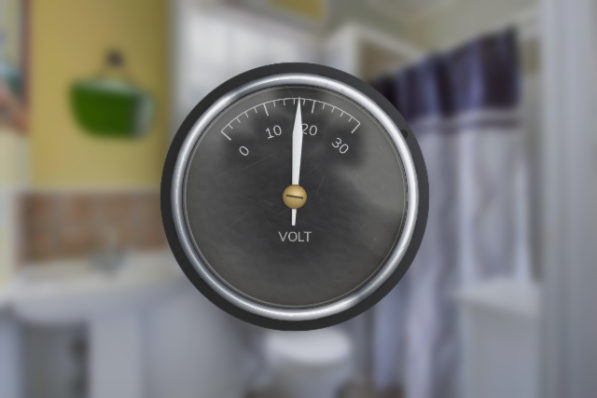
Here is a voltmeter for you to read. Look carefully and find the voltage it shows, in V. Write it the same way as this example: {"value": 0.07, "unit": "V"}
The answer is {"value": 17, "unit": "V"}
